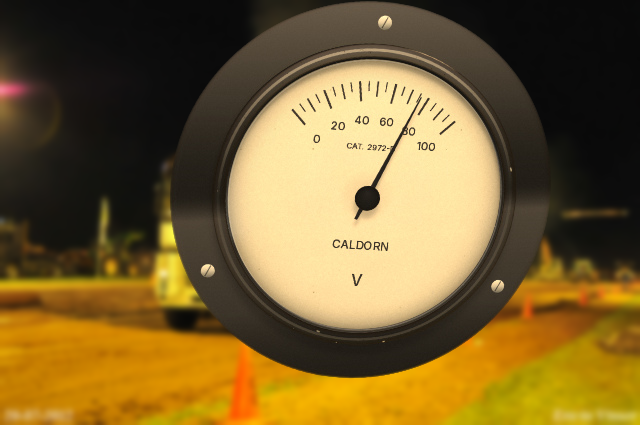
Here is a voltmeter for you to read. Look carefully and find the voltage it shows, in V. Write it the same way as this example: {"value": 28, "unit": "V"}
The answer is {"value": 75, "unit": "V"}
